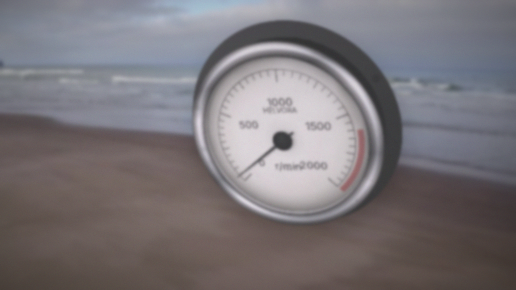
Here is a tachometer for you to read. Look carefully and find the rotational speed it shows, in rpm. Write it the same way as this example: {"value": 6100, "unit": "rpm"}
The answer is {"value": 50, "unit": "rpm"}
